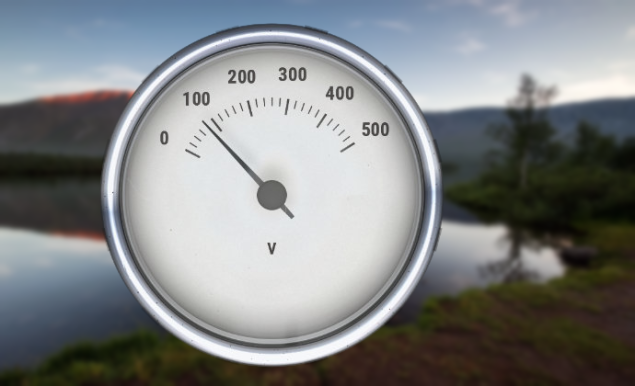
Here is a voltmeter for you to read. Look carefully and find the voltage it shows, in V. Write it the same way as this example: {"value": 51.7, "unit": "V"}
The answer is {"value": 80, "unit": "V"}
